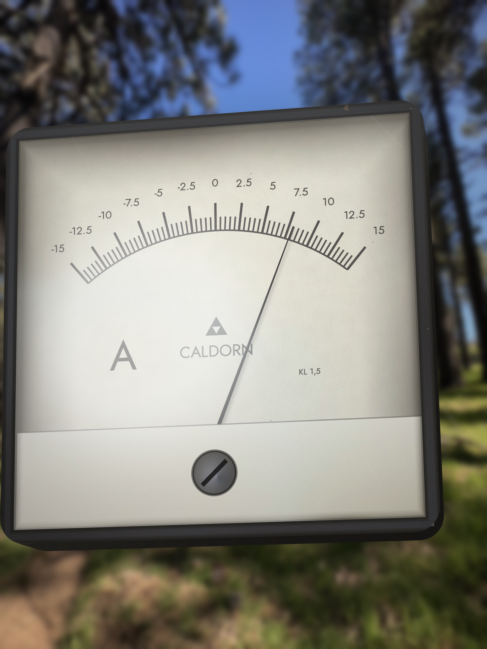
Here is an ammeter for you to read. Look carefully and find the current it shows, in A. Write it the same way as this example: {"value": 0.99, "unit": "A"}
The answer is {"value": 8, "unit": "A"}
